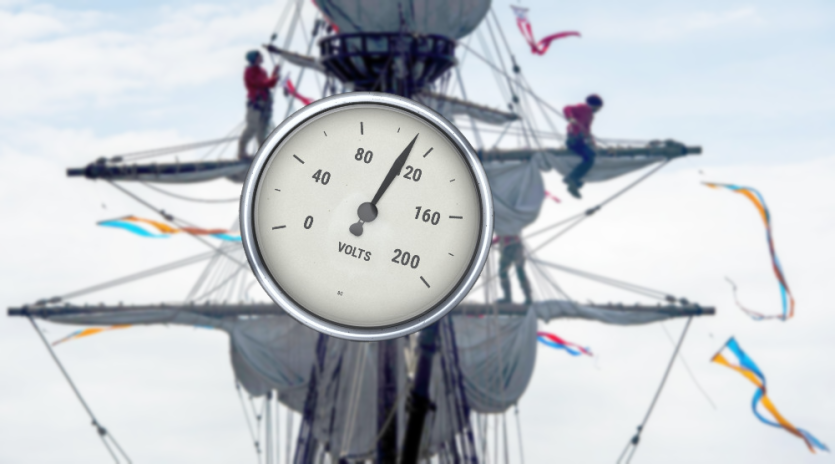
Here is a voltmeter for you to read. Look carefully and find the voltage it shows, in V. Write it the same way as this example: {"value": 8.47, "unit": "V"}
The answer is {"value": 110, "unit": "V"}
